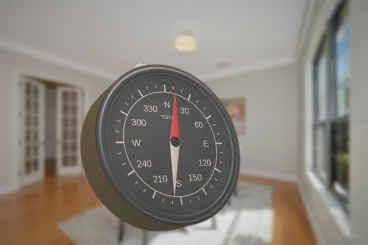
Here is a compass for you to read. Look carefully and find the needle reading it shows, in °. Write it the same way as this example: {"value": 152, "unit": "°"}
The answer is {"value": 10, "unit": "°"}
